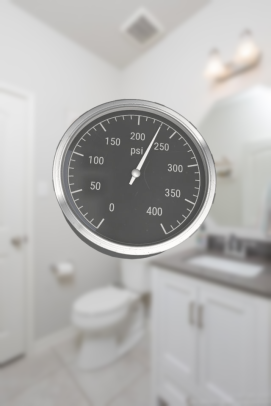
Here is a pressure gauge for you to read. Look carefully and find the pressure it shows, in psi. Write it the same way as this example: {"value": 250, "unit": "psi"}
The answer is {"value": 230, "unit": "psi"}
